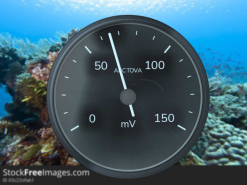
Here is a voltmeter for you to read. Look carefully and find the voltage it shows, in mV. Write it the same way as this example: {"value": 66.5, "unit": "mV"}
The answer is {"value": 65, "unit": "mV"}
